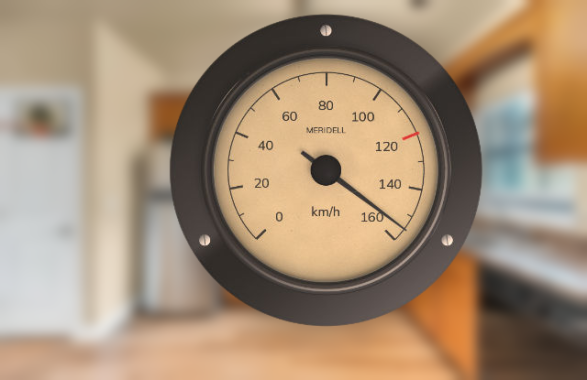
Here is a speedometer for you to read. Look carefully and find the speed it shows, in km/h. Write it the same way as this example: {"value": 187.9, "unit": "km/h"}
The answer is {"value": 155, "unit": "km/h"}
